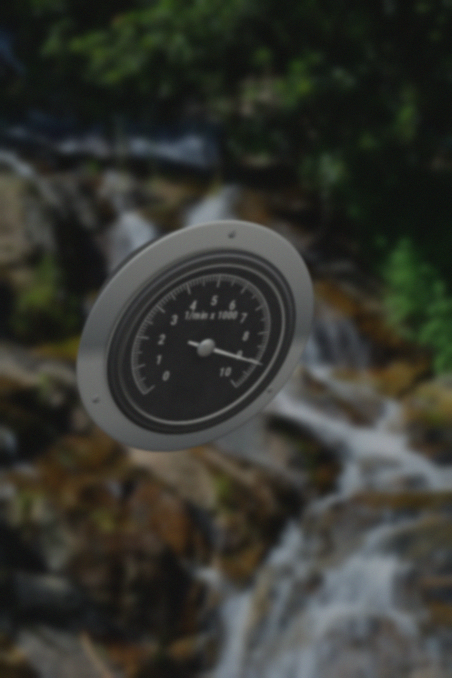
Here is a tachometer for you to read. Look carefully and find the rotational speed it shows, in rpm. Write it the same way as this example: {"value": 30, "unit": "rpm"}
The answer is {"value": 9000, "unit": "rpm"}
